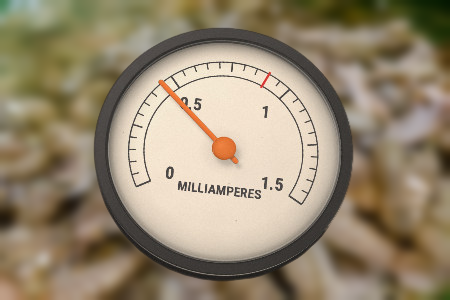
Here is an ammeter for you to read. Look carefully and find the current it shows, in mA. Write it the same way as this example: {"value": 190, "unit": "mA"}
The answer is {"value": 0.45, "unit": "mA"}
